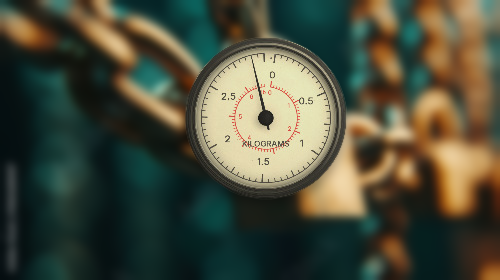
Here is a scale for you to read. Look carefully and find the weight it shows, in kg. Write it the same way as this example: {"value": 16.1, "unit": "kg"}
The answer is {"value": 2.9, "unit": "kg"}
